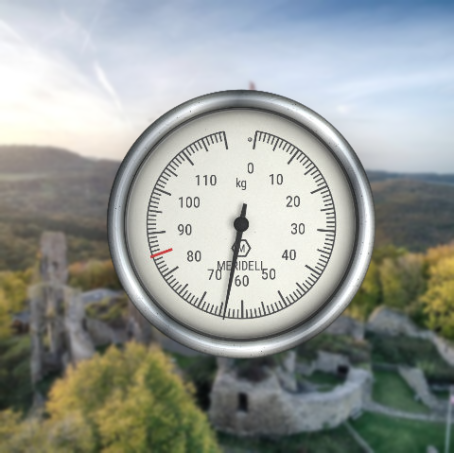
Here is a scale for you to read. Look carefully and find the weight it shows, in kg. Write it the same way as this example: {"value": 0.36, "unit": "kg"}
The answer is {"value": 64, "unit": "kg"}
